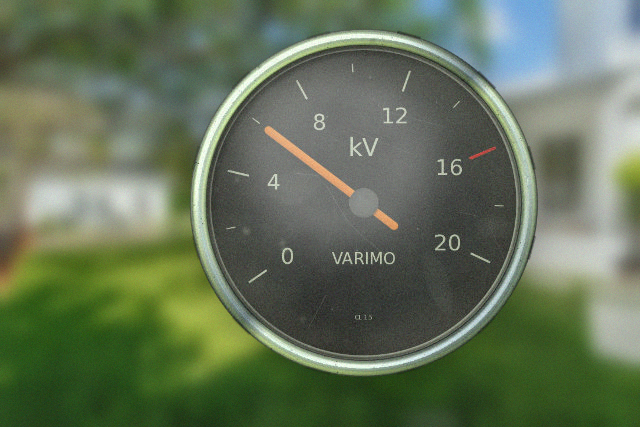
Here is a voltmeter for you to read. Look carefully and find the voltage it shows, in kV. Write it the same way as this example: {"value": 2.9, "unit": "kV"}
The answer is {"value": 6, "unit": "kV"}
